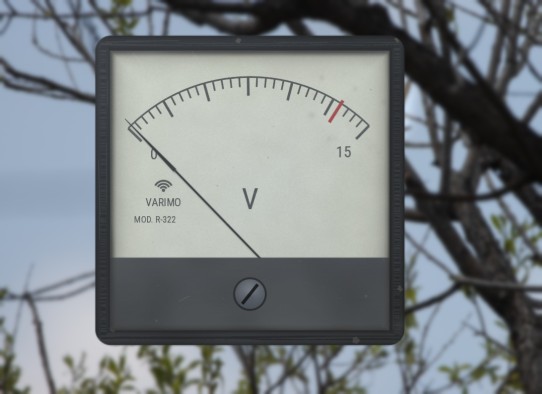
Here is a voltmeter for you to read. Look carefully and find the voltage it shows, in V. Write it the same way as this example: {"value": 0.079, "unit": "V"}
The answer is {"value": 0.25, "unit": "V"}
